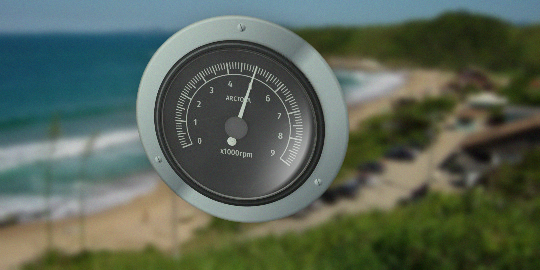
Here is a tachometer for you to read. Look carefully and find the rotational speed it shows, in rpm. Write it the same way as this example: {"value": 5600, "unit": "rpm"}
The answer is {"value": 5000, "unit": "rpm"}
